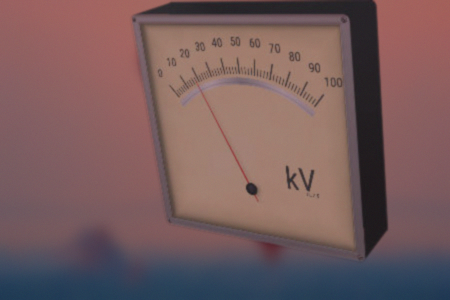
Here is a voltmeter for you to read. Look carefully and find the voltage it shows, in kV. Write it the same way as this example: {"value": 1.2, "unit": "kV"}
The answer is {"value": 20, "unit": "kV"}
